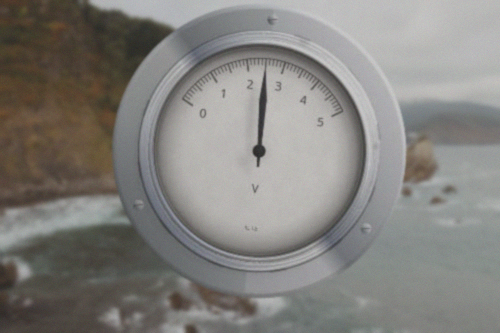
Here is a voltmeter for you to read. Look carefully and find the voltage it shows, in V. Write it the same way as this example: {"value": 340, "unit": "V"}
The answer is {"value": 2.5, "unit": "V"}
